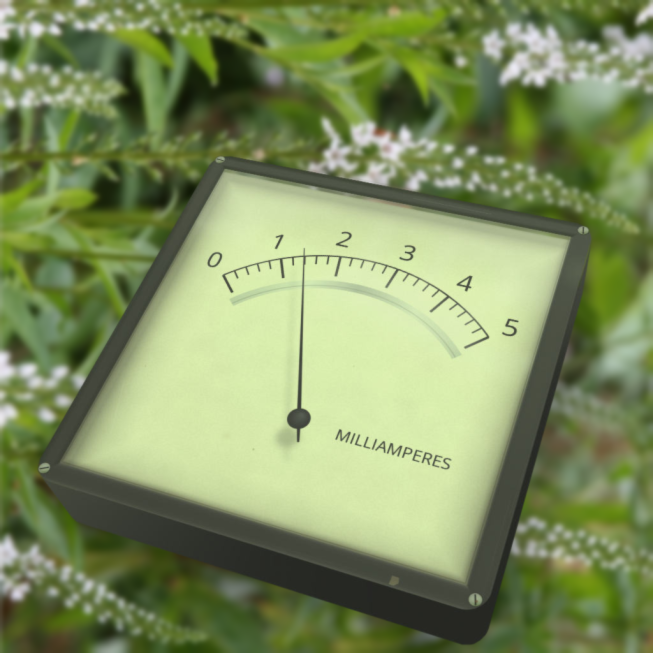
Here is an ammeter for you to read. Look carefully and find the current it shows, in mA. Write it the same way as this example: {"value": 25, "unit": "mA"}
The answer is {"value": 1.4, "unit": "mA"}
